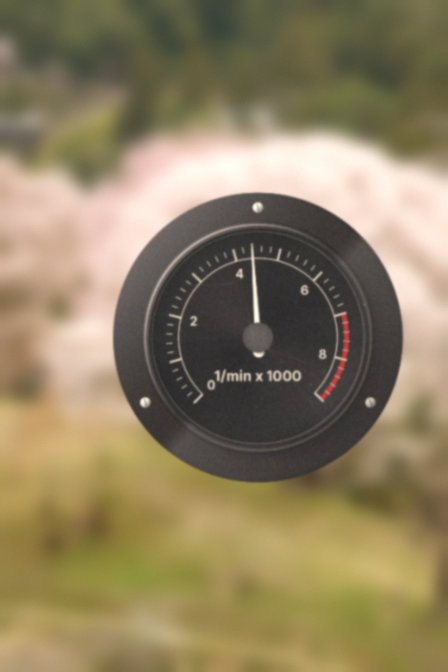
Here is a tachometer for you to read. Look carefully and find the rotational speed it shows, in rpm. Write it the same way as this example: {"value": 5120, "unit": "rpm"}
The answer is {"value": 4400, "unit": "rpm"}
